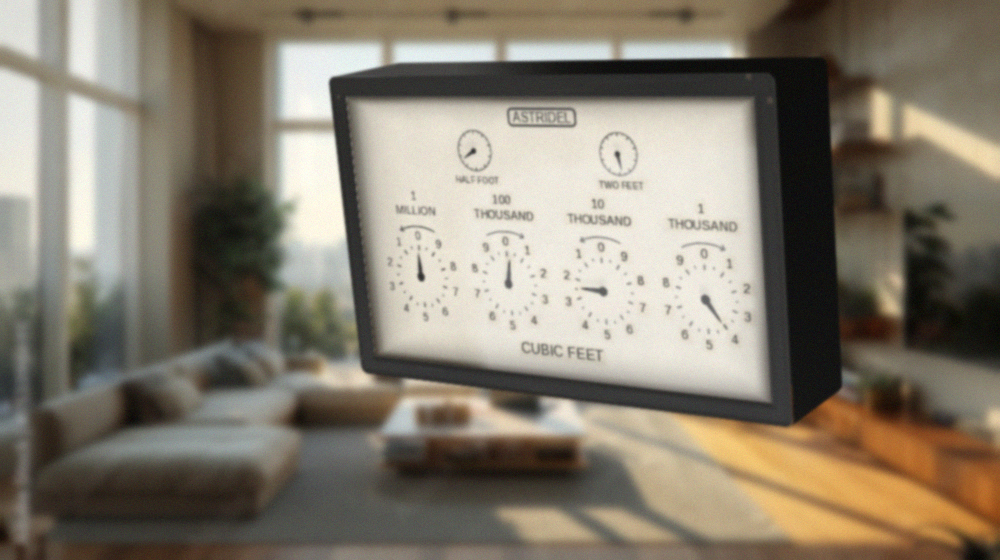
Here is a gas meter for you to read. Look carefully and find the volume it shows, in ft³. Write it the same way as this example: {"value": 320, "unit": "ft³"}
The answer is {"value": 2400, "unit": "ft³"}
